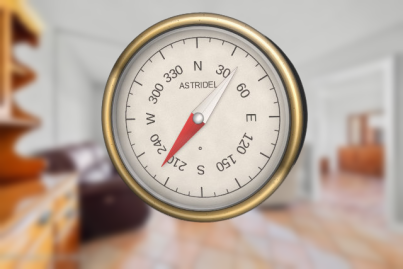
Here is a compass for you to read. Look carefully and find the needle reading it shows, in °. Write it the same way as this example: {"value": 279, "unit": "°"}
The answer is {"value": 220, "unit": "°"}
